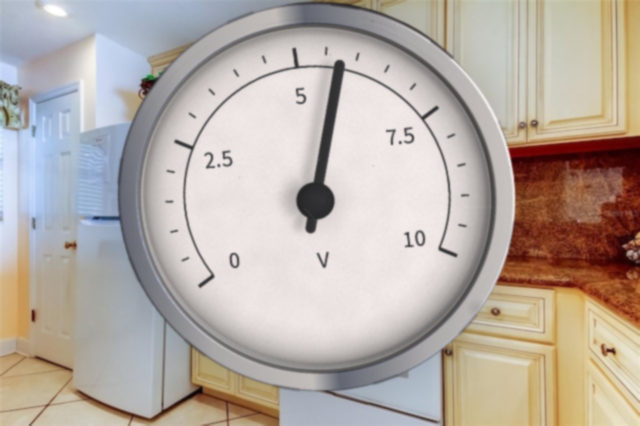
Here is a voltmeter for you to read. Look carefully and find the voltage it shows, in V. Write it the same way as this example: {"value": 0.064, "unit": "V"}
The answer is {"value": 5.75, "unit": "V"}
